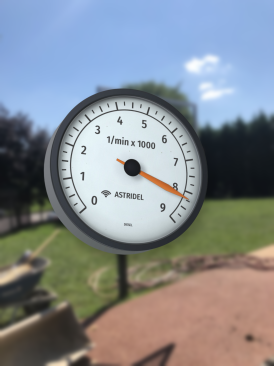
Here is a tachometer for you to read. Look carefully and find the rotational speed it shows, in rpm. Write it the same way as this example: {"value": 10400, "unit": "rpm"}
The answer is {"value": 8250, "unit": "rpm"}
